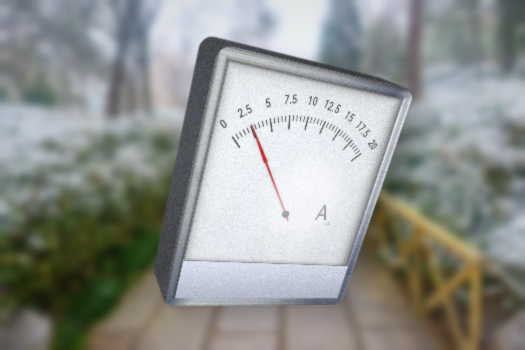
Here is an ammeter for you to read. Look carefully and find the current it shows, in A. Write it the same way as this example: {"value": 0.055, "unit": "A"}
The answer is {"value": 2.5, "unit": "A"}
